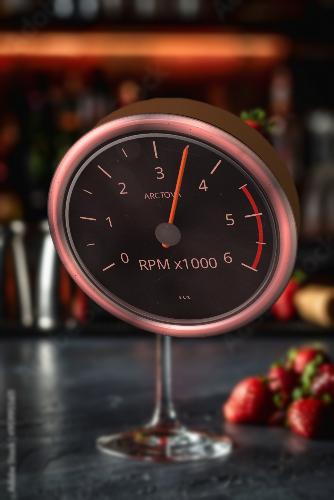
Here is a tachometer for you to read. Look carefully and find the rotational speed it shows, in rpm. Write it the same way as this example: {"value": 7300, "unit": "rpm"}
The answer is {"value": 3500, "unit": "rpm"}
